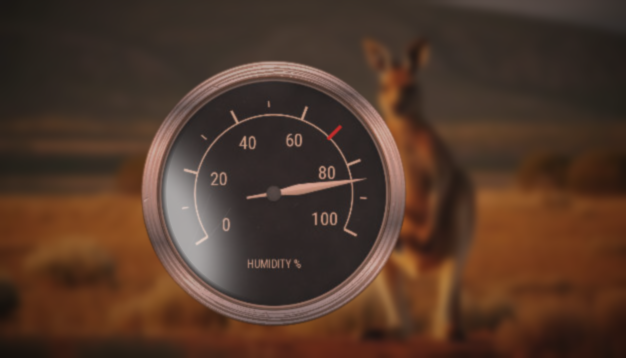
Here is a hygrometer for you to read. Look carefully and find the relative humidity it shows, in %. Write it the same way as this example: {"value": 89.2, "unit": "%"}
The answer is {"value": 85, "unit": "%"}
